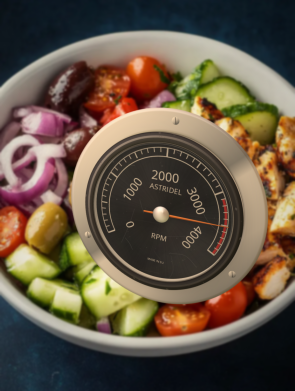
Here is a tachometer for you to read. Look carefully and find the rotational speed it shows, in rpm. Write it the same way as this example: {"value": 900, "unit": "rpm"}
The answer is {"value": 3500, "unit": "rpm"}
